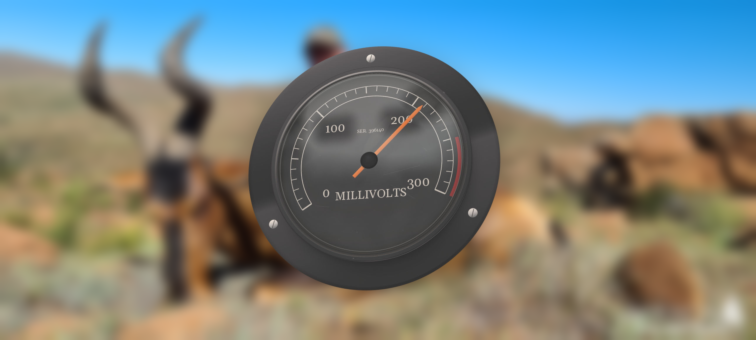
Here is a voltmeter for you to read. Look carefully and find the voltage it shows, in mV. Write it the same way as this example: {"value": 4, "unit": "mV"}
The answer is {"value": 210, "unit": "mV"}
